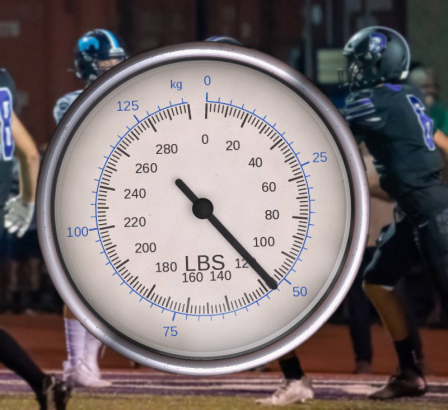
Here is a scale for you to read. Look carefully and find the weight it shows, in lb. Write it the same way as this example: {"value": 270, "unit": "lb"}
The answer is {"value": 116, "unit": "lb"}
